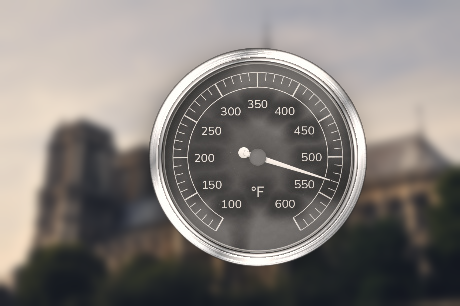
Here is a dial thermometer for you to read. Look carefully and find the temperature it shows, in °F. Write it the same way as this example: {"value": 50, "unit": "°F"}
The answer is {"value": 530, "unit": "°F"}
